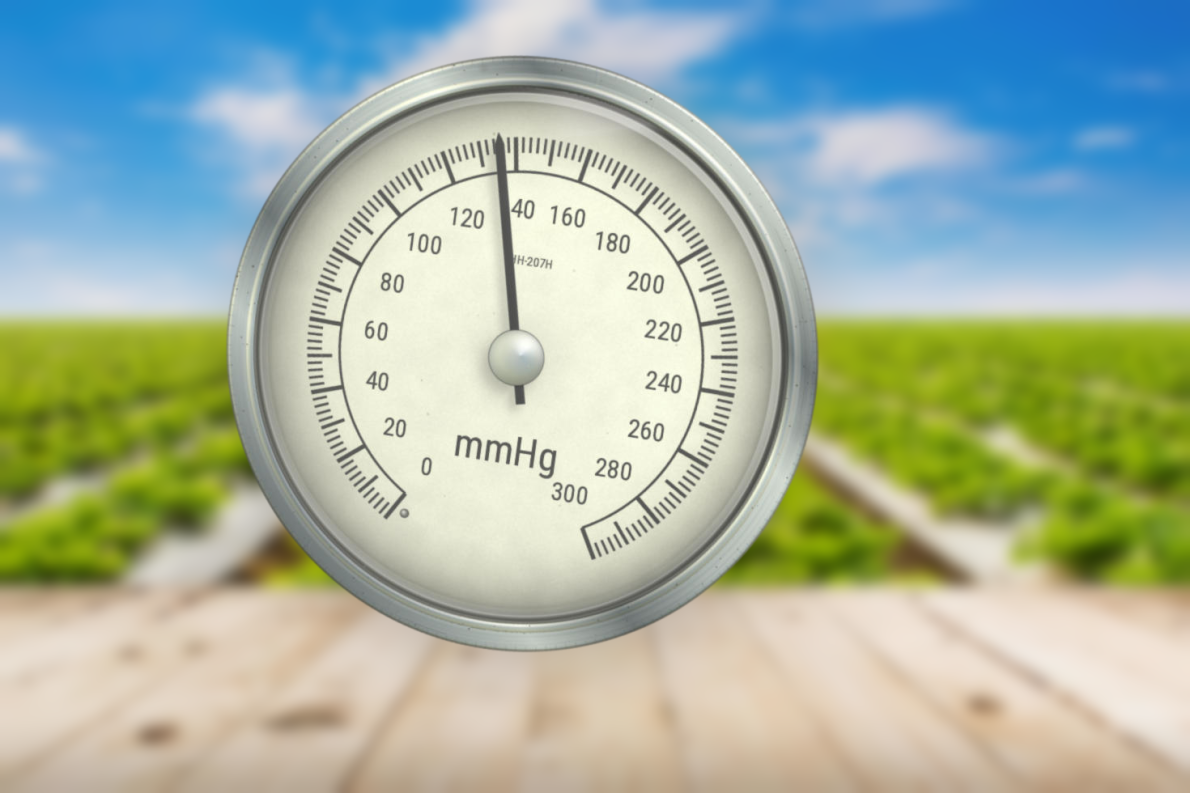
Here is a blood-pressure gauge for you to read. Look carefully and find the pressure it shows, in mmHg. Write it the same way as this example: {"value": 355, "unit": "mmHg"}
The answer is {"value": 136, "unit": "mmHg"}
